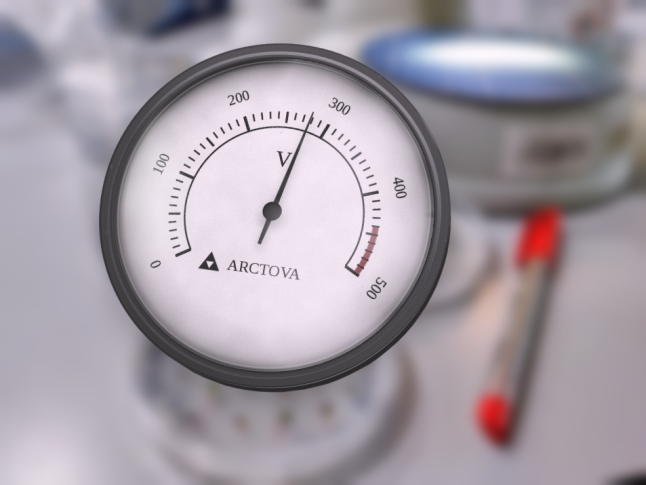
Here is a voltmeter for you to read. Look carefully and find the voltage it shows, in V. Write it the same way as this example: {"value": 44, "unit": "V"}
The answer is {"value": 280, "unit": "V"}
